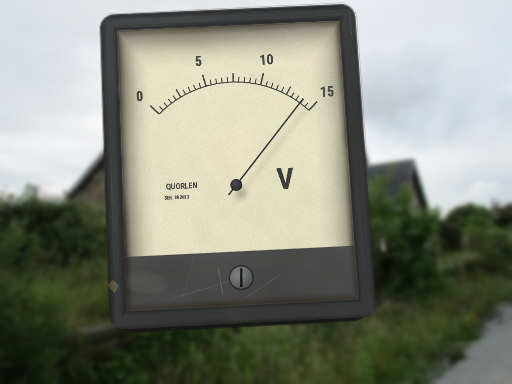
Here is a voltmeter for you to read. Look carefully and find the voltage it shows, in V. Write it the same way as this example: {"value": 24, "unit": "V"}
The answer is {"value": 14, "unit": "V"}
